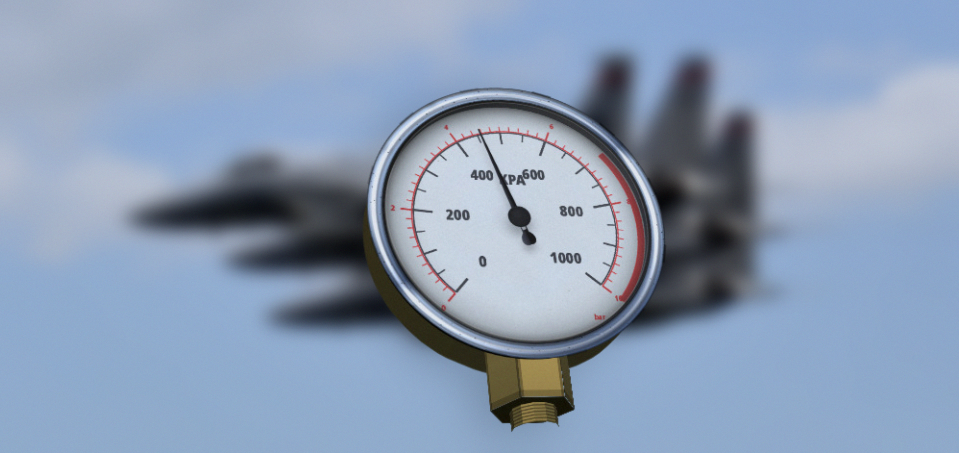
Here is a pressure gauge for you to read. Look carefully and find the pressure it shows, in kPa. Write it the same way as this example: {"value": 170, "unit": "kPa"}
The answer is {"value": 450, "unit": "kPa"}
